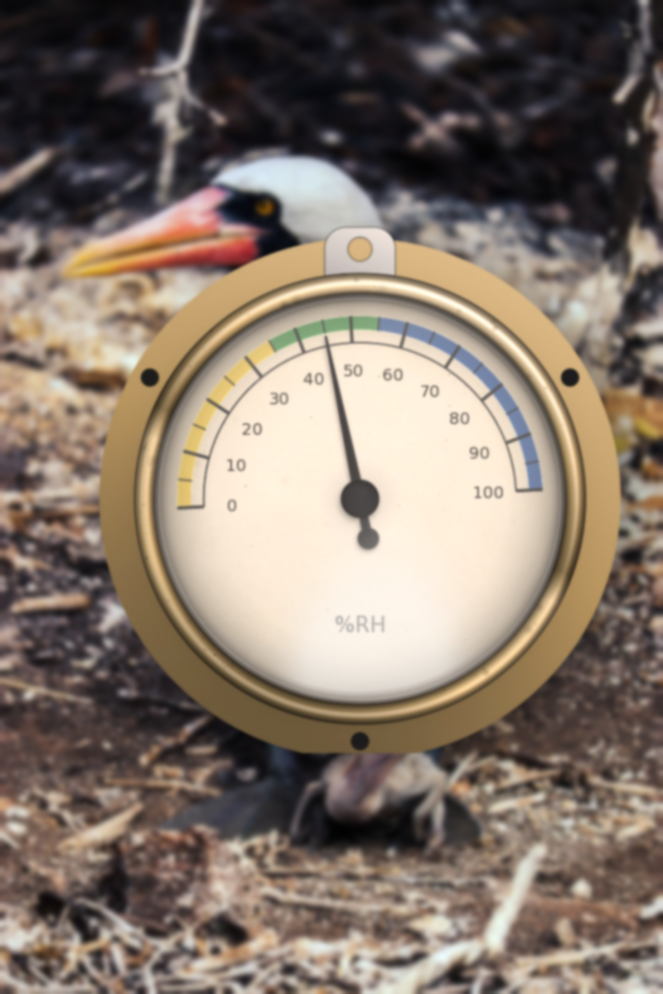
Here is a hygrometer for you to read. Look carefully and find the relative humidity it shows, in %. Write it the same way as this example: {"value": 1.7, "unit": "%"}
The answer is {"value": 45, "unit": "%"}
